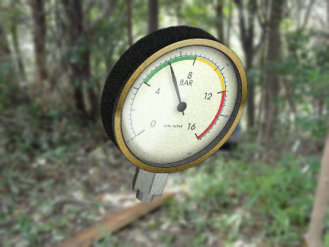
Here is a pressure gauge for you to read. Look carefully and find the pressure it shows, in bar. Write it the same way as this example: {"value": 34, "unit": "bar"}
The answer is {"value": 6, "unit": "bar"}
